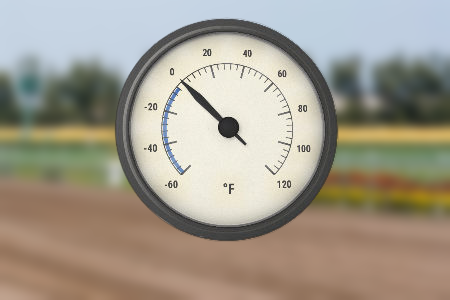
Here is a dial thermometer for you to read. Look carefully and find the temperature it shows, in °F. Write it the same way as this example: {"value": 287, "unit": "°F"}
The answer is {"value": 0, "unit": "°F"}
